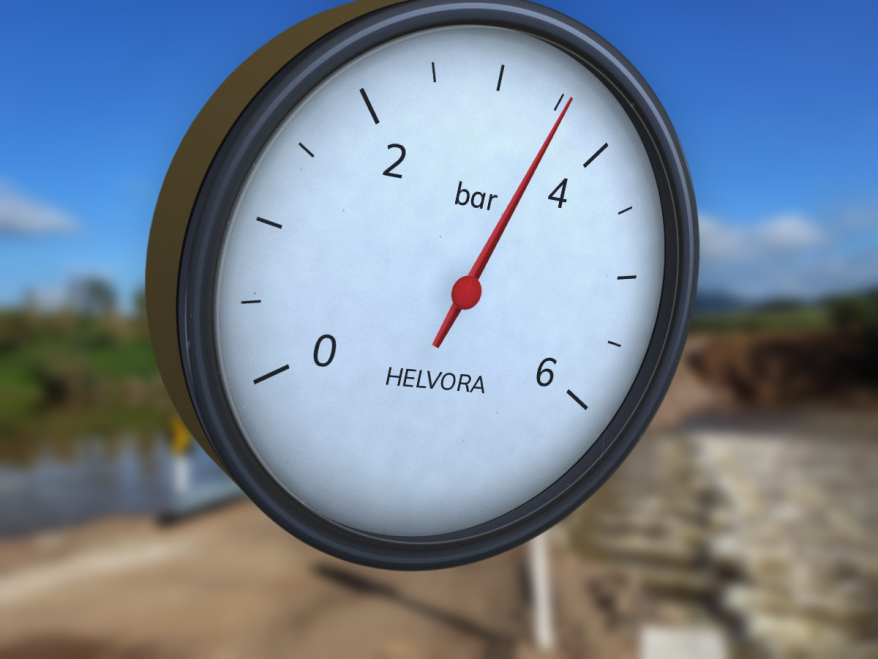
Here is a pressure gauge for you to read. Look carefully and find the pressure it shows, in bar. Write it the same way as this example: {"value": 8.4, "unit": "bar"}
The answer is {"value": 3.5, "unit": "bar"}
